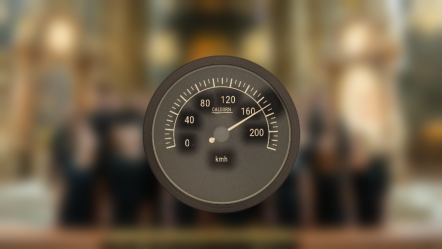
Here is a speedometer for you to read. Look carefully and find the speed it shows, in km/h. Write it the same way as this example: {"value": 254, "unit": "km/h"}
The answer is {"value": 170, "unit": "km/h"}
